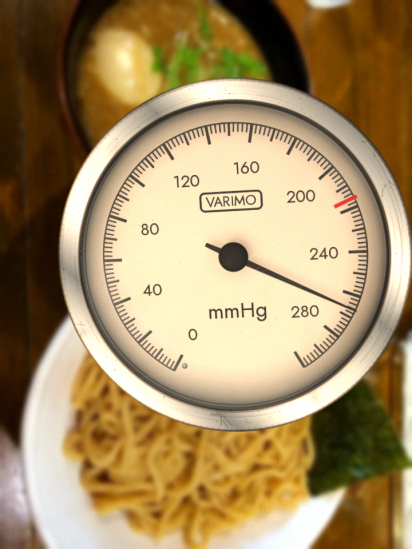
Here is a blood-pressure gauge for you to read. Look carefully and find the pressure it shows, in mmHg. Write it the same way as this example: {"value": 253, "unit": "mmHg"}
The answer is {"value": 266, "unit": "mmHg"}
